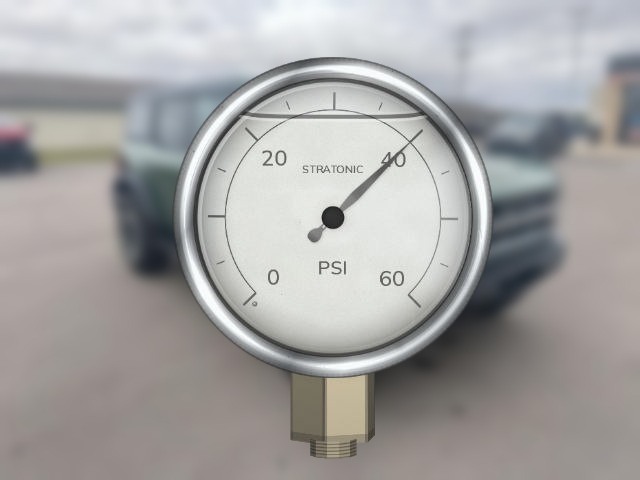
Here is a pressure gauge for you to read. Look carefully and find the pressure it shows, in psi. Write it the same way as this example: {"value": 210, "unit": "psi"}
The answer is {"value": 40, "unit": "psi"}
